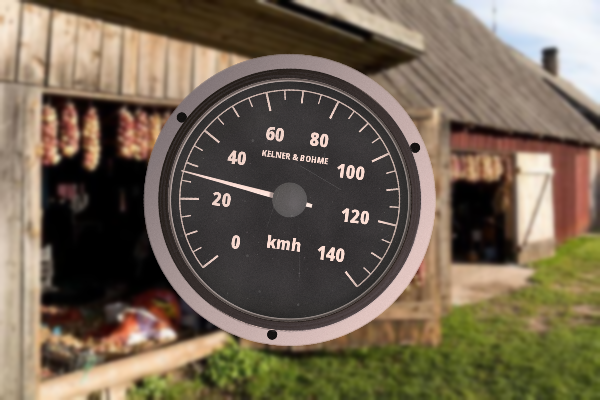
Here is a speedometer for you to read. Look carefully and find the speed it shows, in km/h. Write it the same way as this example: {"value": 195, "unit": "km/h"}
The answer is {"value": 27.5, "unit": "km/h"}
